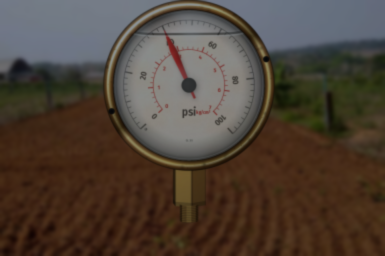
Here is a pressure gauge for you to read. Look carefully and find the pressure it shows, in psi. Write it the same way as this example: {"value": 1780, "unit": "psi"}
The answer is {"value": 40, "unit": "psi"}
